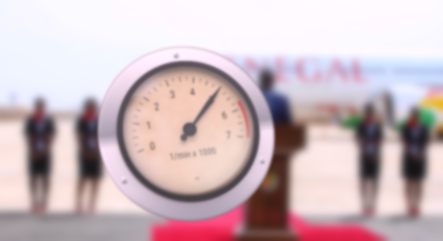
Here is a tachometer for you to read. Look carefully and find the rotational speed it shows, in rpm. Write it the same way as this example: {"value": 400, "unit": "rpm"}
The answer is {"value": 5000, "unit": "rpm"}
